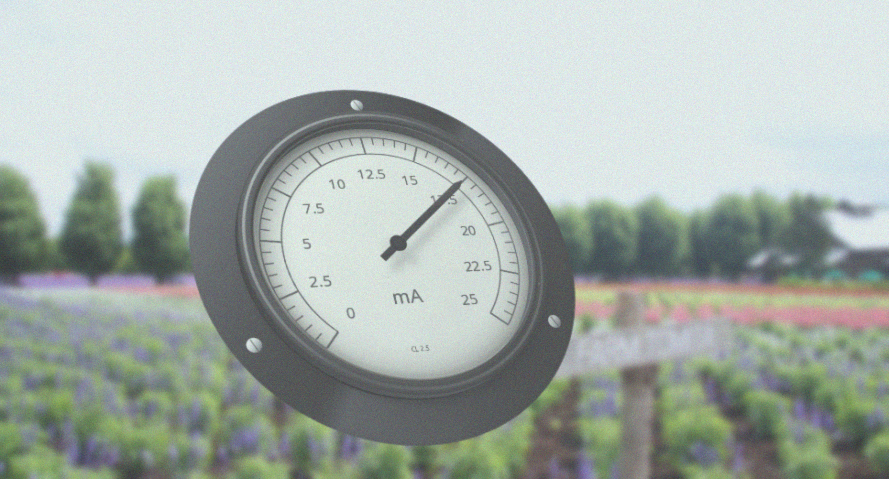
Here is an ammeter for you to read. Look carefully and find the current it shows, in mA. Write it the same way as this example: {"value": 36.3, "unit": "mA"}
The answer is {"value": 17.5, "unit": "mA"}
